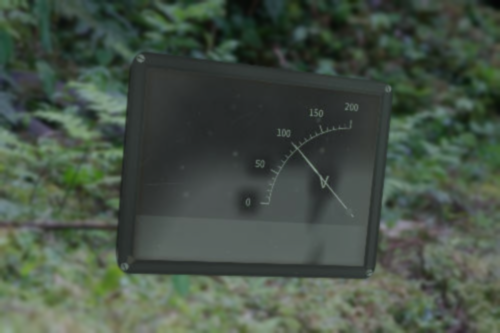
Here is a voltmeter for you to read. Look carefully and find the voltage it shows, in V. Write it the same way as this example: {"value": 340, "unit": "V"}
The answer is {"value": 100, "unit": "V"}
